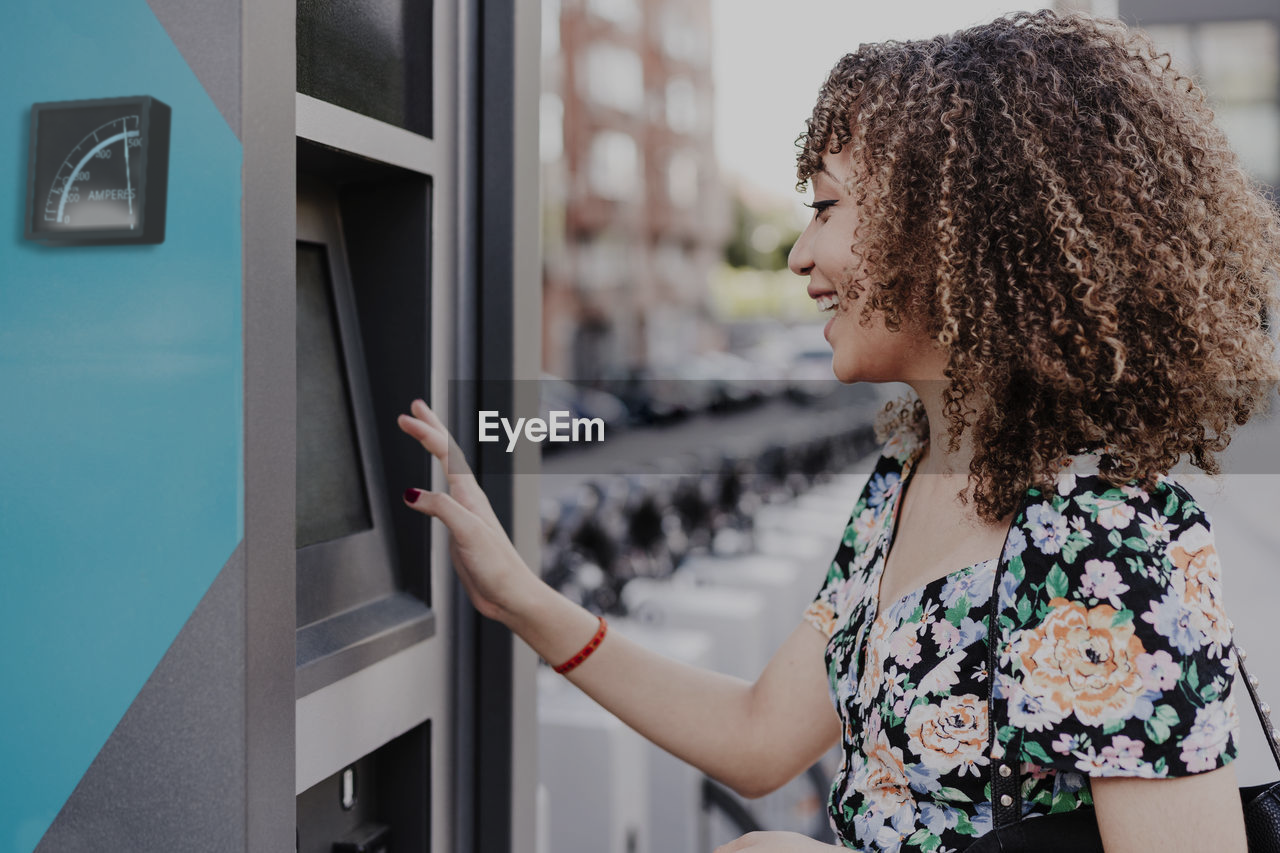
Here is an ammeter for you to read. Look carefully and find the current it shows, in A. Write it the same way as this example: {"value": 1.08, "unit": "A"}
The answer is {"value": 475, "unit": "A"}
